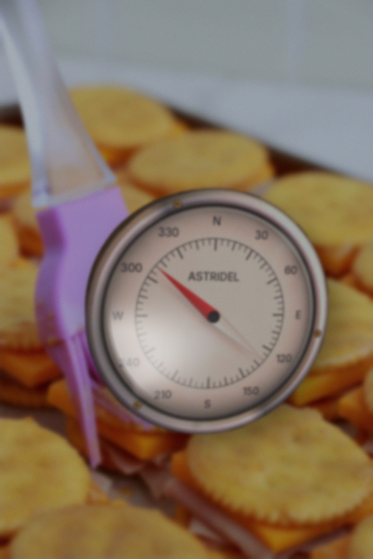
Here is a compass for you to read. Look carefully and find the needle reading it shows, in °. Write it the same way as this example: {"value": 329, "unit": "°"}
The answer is {"value": 310, "unit": "°"}
